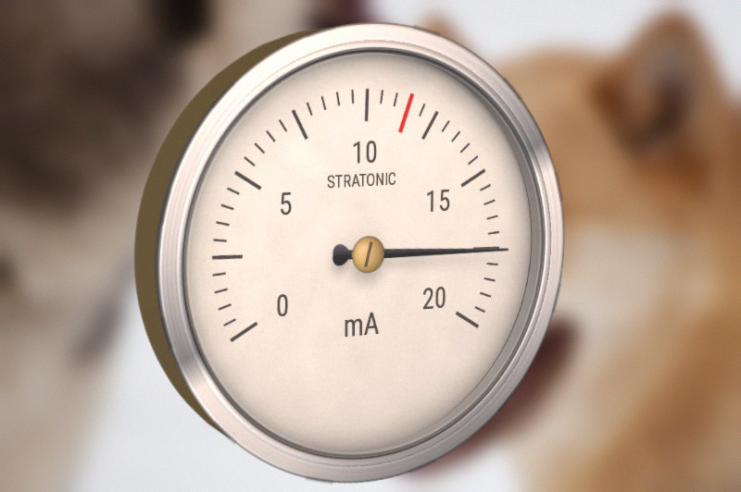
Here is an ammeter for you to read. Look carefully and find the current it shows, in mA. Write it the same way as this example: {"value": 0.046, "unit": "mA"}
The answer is {"value": 17.5, "unit": "mA"}
